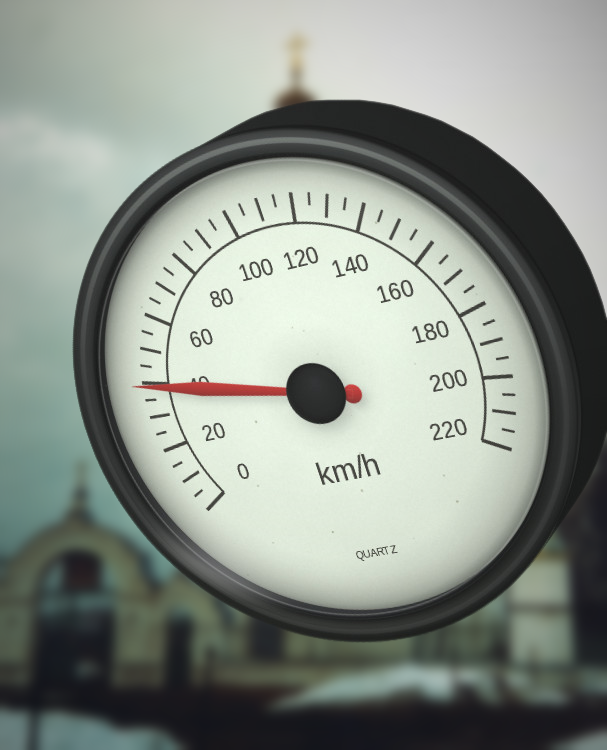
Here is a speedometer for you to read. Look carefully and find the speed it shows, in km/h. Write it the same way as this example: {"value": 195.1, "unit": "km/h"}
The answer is {"value": 40, "unit": "km/h"}
